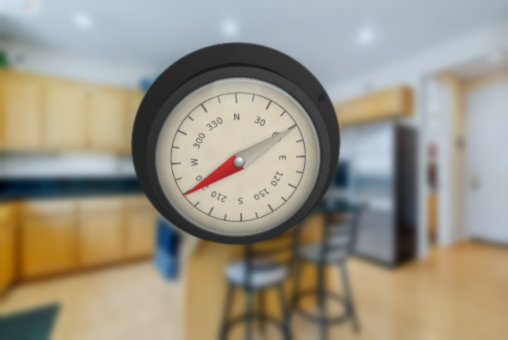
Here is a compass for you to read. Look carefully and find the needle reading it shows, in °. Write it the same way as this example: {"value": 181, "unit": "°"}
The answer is {"value": 240, "unit": "°"}
